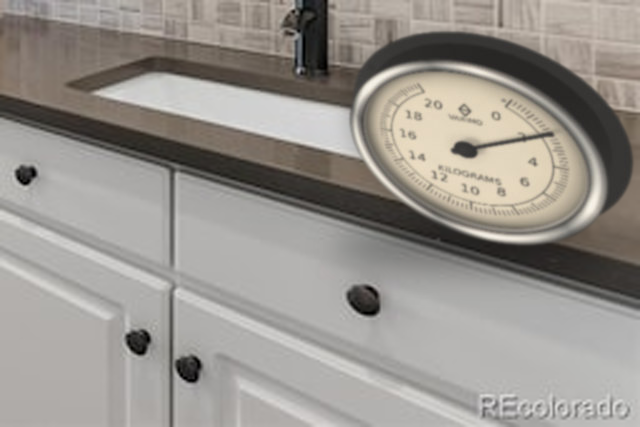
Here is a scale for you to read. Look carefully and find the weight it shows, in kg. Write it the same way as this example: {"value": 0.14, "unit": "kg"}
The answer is {"value": 2, "unit": "kg"}
